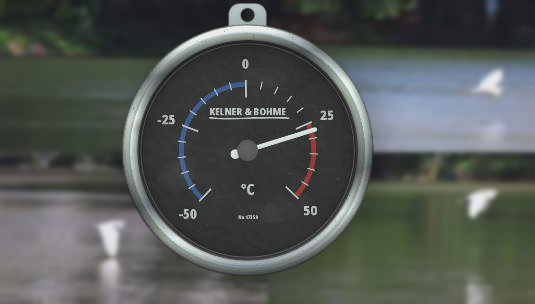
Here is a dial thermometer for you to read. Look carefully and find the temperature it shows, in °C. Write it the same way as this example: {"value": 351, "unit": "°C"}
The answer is {"value": 27.5, "unit": "°C"}
